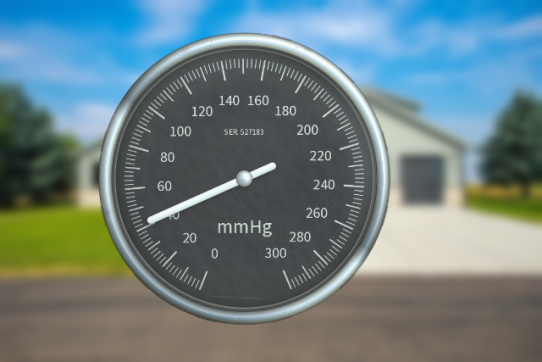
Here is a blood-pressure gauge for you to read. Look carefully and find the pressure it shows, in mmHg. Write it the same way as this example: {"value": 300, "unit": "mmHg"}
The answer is {"value": 42, "unit": "mmHg"}
